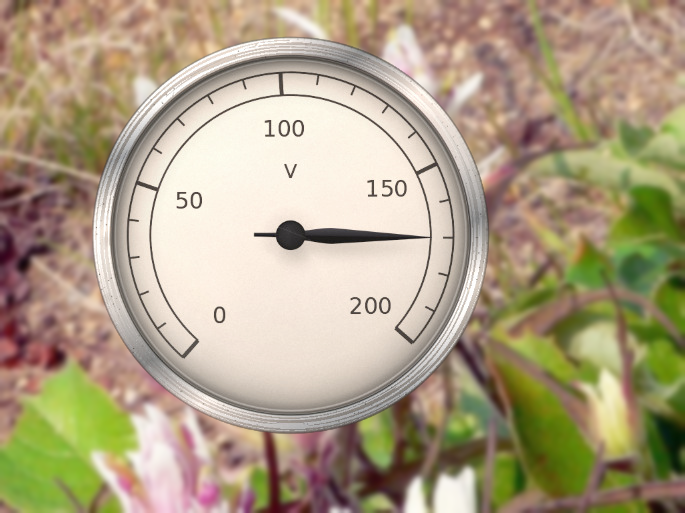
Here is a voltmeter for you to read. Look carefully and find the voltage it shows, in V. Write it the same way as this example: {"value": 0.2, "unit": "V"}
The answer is {"value": 170, "unit": "V"}
